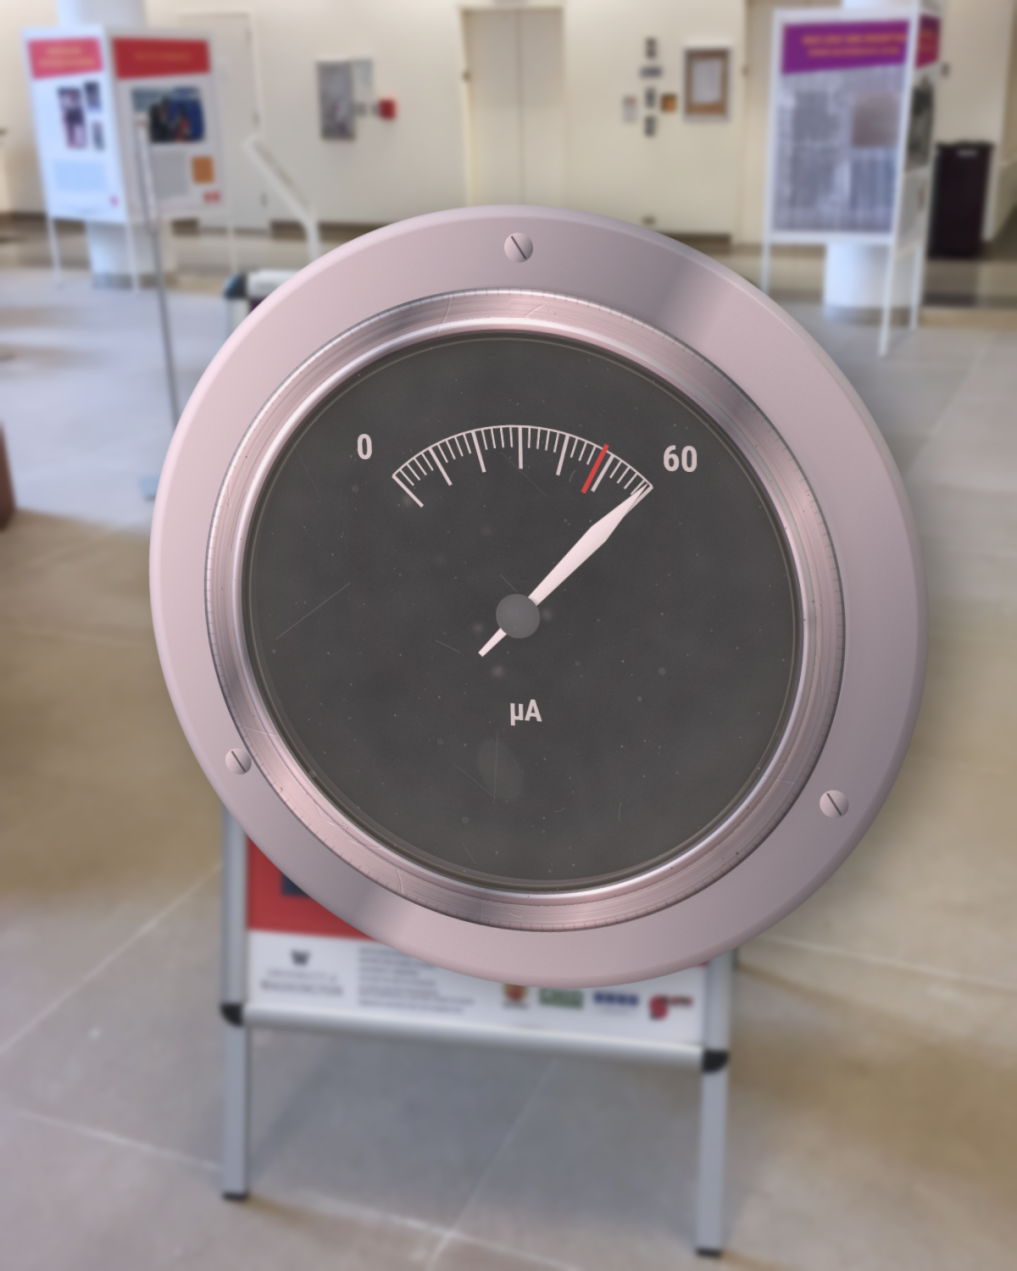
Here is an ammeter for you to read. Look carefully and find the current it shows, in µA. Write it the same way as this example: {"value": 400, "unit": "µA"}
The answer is {"value": 59, "unit": "µA"}
